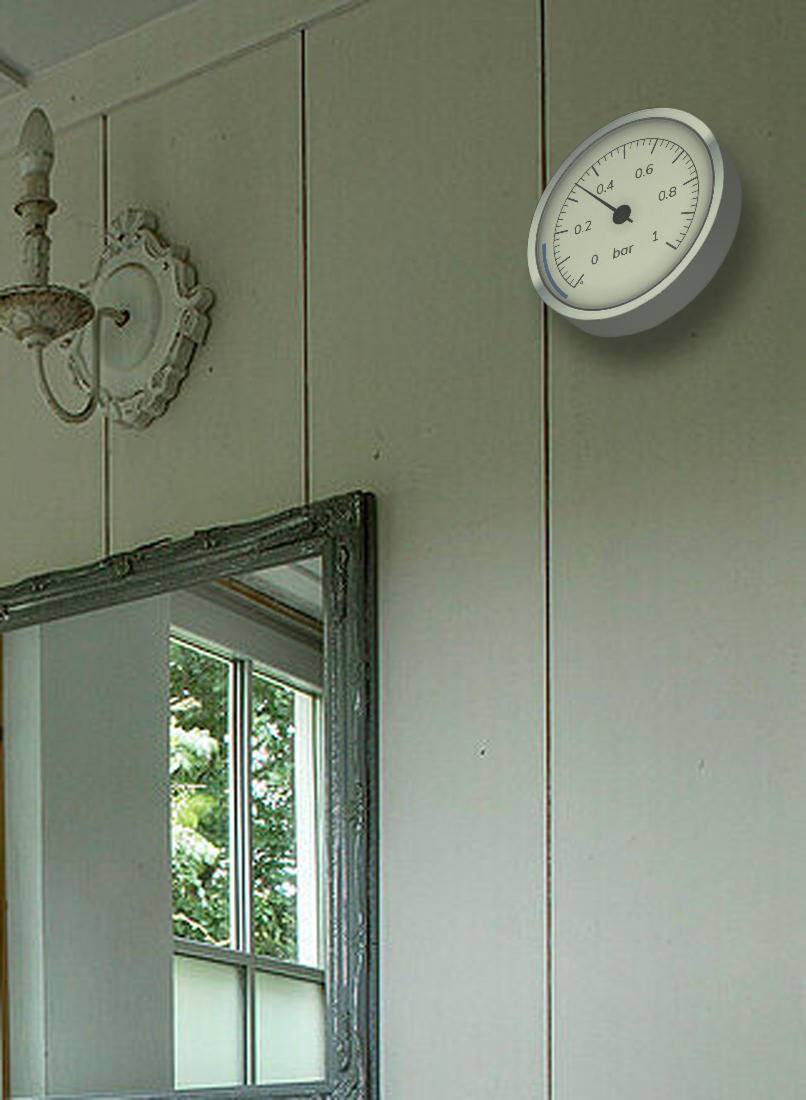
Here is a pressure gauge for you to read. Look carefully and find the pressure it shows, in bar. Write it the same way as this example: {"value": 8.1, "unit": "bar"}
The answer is {"value": 0.34, "unit": "bar"}
